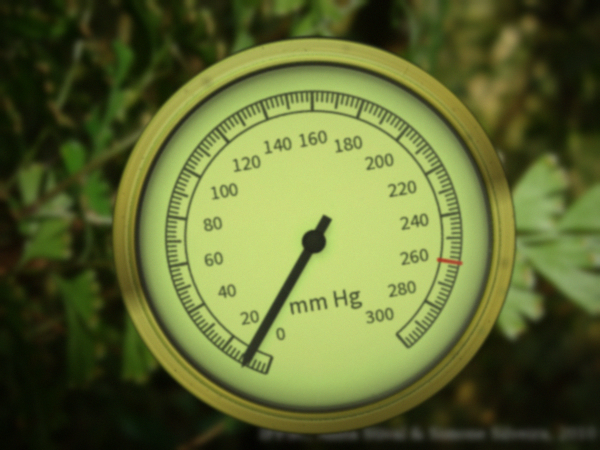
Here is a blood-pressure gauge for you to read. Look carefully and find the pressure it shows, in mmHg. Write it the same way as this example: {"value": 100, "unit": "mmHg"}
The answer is {"value": 10, "unit": "mmHg"}
